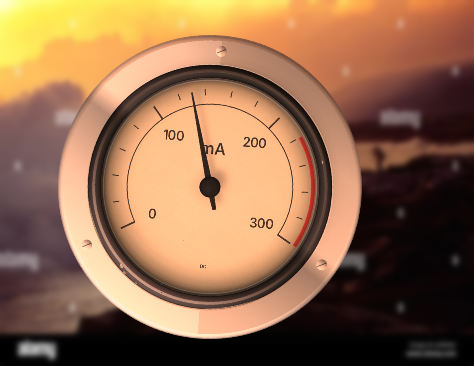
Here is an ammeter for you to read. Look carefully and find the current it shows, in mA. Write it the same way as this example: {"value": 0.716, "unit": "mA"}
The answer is {"value": 130, "unit": "mA"}
